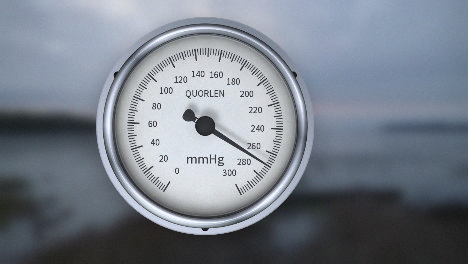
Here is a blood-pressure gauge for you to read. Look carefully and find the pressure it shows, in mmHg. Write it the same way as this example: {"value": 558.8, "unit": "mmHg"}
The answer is {"value": 270, "unit": "mmHg"}
